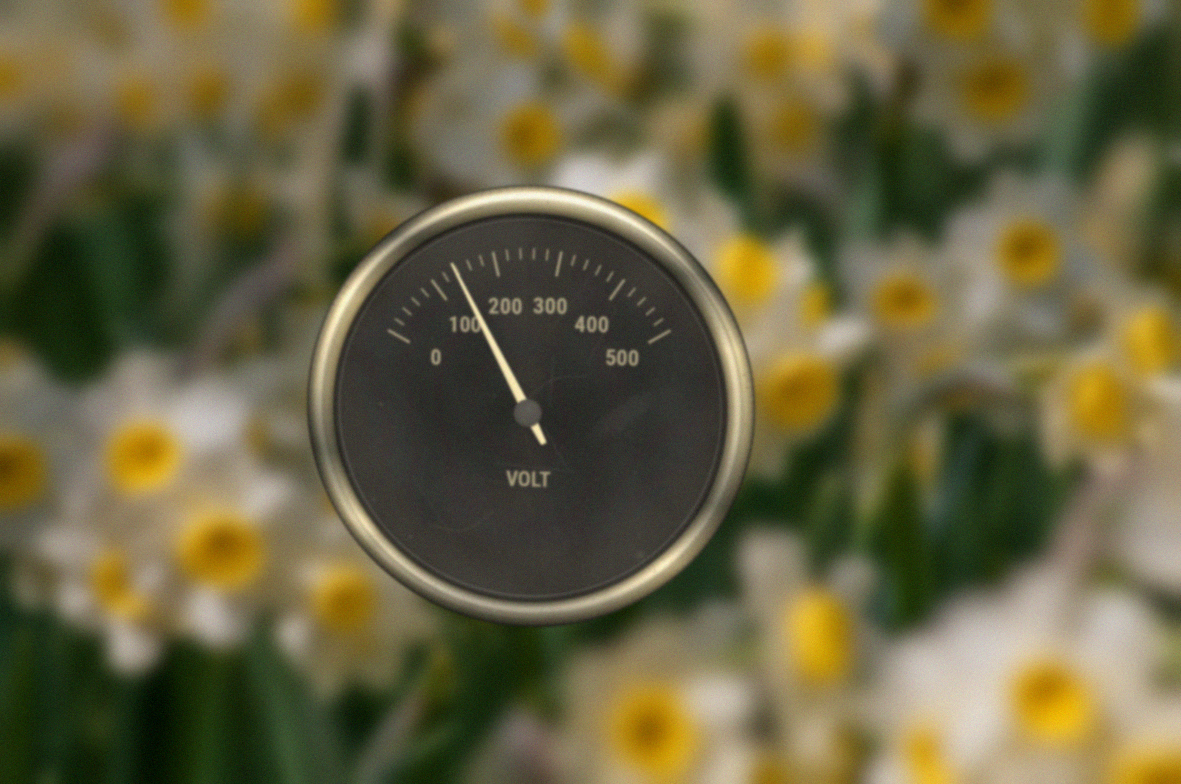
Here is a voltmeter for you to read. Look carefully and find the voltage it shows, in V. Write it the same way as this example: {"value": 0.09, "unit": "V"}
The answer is {"value": 140, "unit": "V"}
